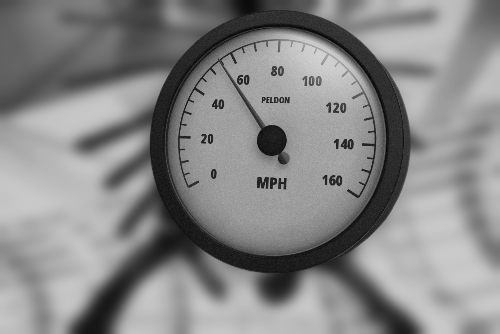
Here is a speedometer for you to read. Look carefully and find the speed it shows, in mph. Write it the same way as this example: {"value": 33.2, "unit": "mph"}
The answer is {"value": 55, "unit": "mph"}
